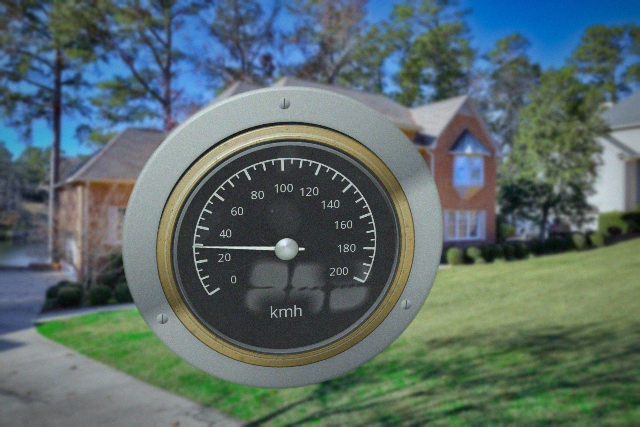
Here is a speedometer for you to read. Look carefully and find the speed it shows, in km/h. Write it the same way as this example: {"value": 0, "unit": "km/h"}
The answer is {"value": 30, "unit": "km/h"}
